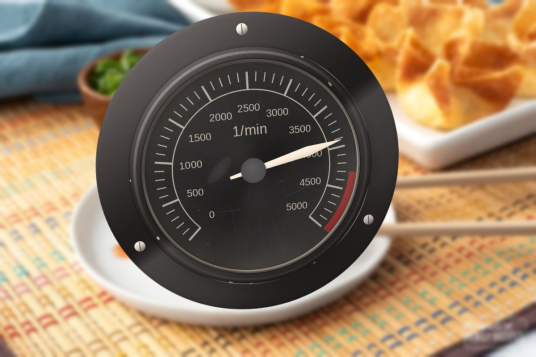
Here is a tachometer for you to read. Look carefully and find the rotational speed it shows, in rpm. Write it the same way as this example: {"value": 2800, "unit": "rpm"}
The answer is {"value": 3900, "unit": "rpm"}
